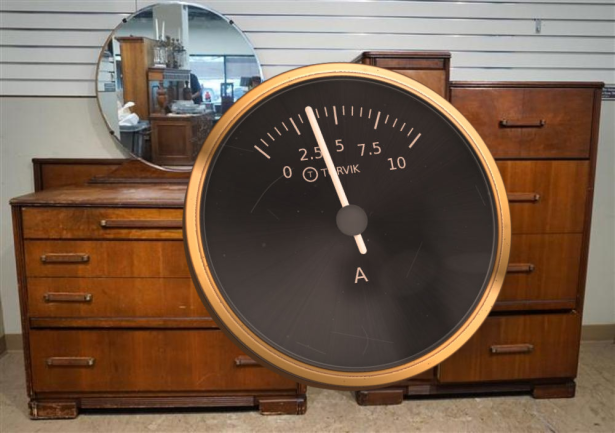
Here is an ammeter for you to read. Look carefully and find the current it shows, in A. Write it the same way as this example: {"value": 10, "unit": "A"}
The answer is {"value": 3.5, "unit": "A"}
